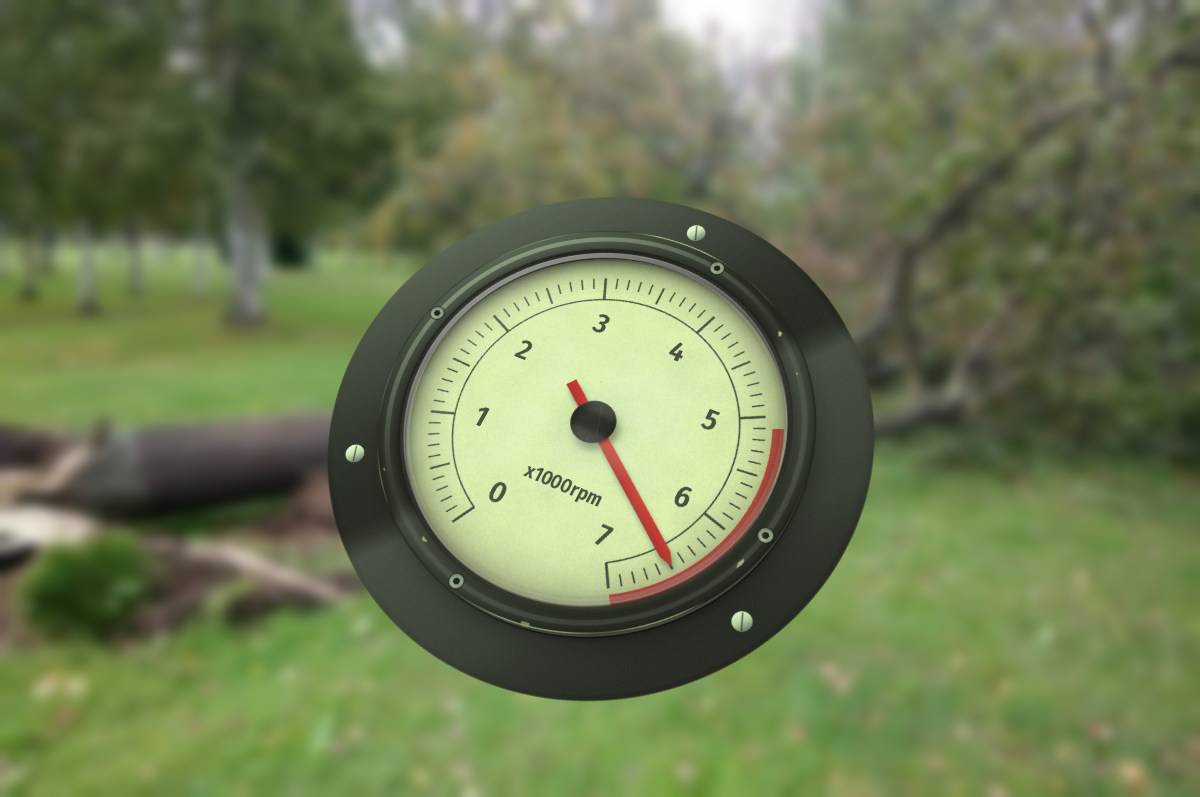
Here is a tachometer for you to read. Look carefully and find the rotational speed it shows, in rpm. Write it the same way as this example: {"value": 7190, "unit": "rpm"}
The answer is {"value": 6500, "unit": "rpm"}
